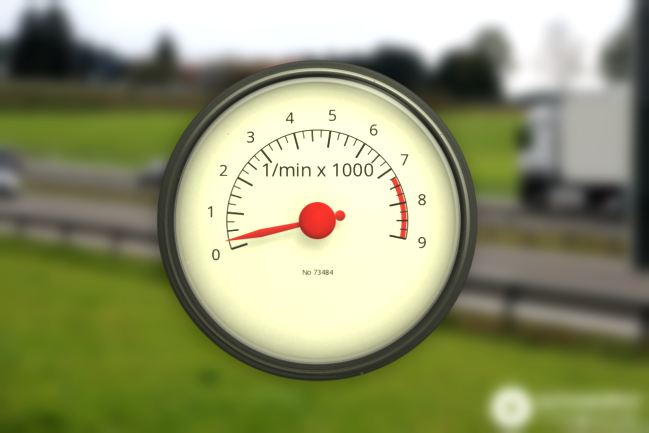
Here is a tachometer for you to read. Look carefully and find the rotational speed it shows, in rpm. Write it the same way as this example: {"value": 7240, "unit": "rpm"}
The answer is {"value": 250, "unit": "rpm"}
